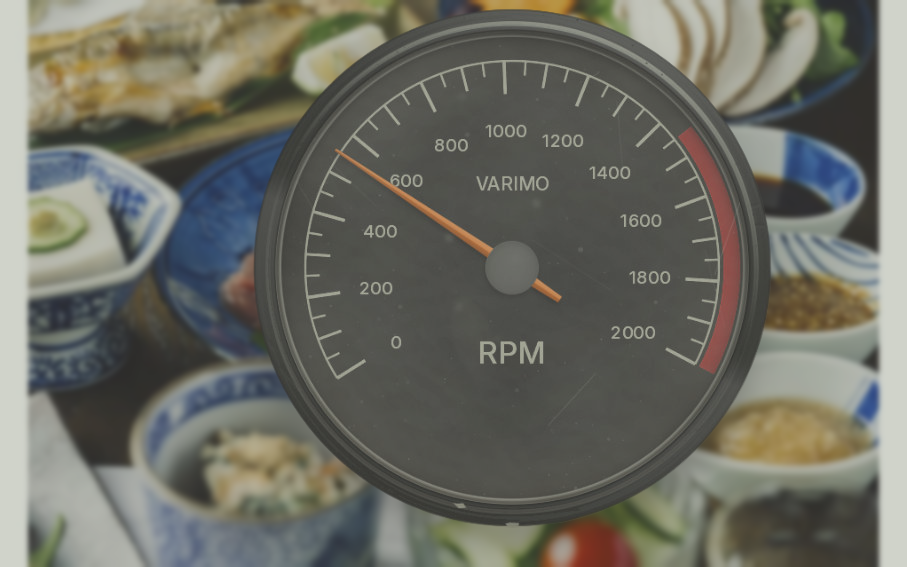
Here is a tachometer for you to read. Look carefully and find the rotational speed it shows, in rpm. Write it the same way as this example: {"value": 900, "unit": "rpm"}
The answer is {"value": 550, "unit": "rpm"}
